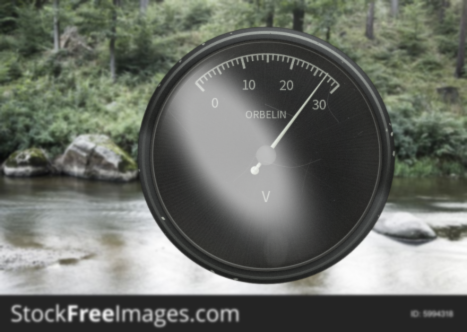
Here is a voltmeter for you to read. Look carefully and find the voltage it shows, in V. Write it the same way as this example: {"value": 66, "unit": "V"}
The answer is {"value": 27, "unit": "V"}
